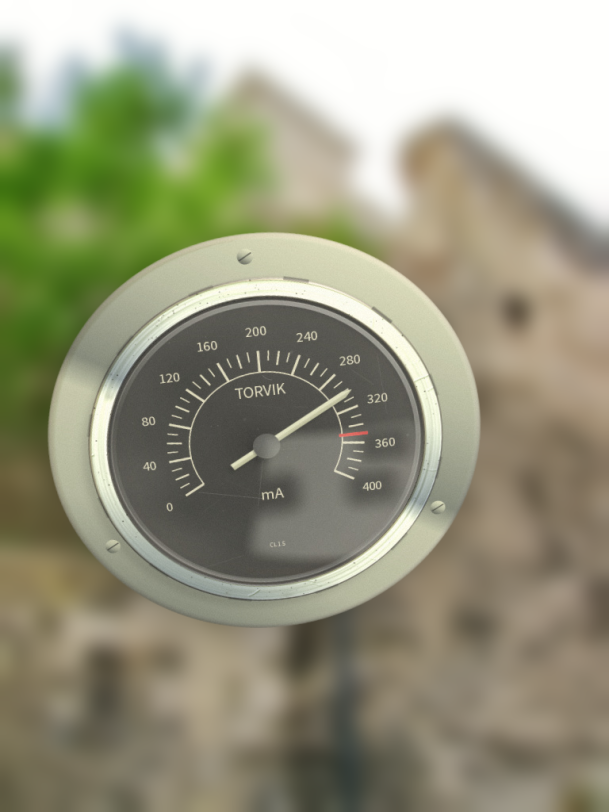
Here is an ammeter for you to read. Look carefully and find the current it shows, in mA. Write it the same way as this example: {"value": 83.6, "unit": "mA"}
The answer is {"value": 300, "unit": "mA"}
